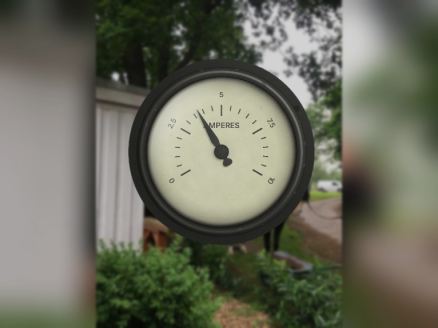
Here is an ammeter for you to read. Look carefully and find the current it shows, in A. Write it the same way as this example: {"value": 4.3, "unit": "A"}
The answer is {"value": 3.75, "unit": "A"}
